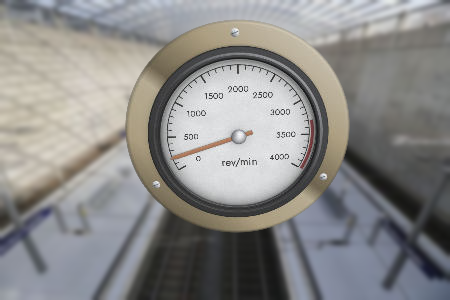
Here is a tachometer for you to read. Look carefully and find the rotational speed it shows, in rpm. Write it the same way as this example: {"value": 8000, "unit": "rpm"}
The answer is {"value": 200, "unit": "rpm"}
